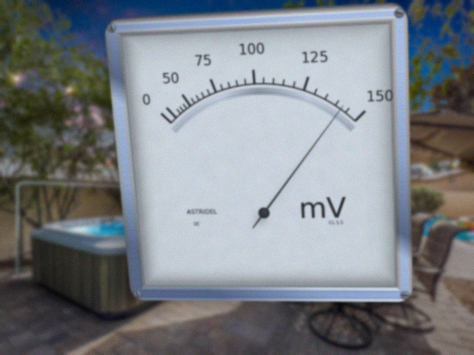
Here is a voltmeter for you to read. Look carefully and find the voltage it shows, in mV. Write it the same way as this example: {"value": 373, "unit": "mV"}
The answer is {"value": 142.5, "unit": "mV"}
